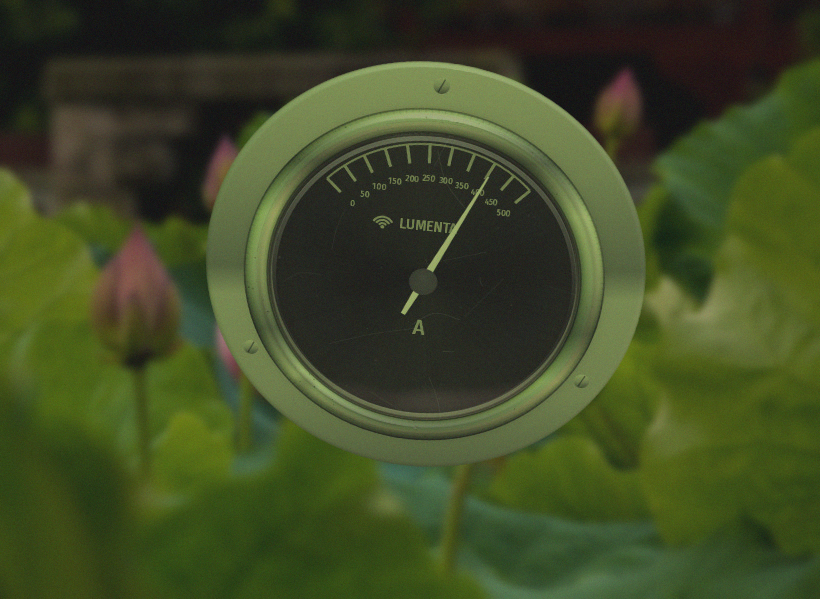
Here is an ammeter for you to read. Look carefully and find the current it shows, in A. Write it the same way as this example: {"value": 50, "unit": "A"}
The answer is {"value": 400, "unit": "A"}
